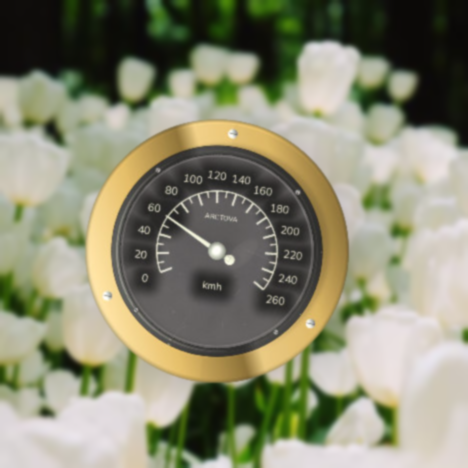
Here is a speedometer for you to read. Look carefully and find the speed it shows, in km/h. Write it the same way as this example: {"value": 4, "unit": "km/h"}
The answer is {"value": 60, "unit": "km/h"}
